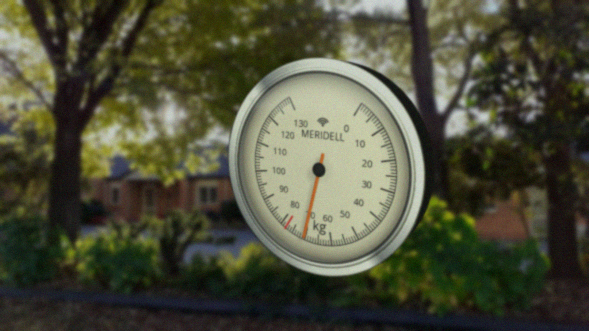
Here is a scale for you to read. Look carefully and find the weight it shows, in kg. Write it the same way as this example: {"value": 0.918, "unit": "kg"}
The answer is {"value": 70, "unit": "kg"}
